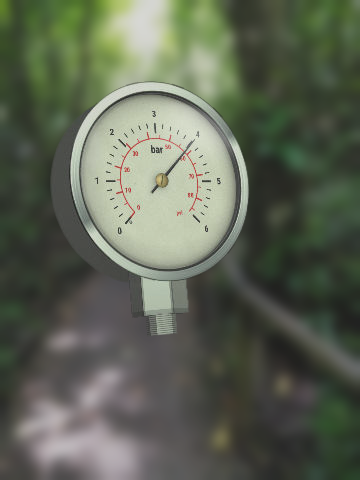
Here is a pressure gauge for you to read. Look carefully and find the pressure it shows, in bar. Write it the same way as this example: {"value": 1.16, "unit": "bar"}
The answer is {"value": 4, "unit": "bar"}
